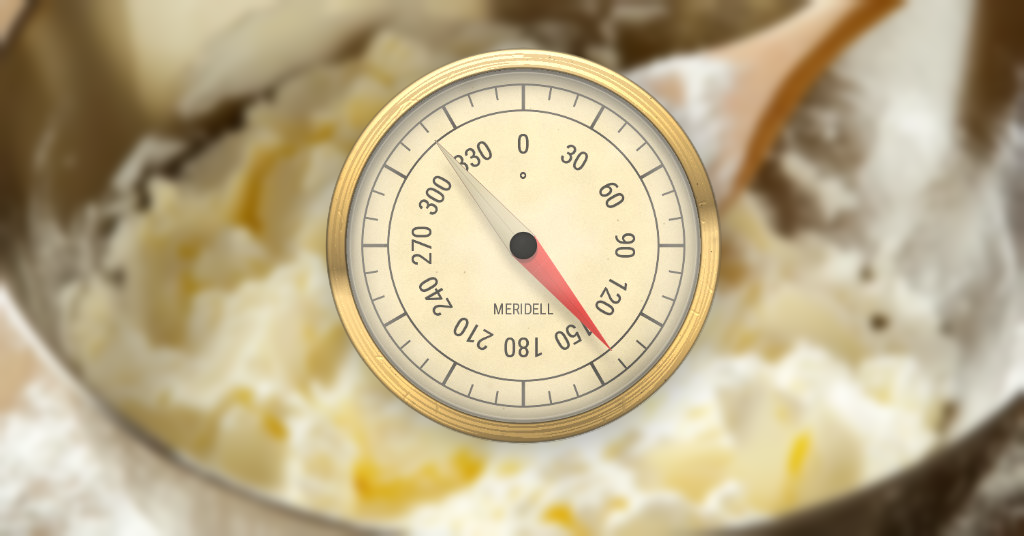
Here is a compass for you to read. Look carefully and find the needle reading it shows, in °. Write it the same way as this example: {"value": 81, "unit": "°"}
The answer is {"value": 140, "unit": "°"}
